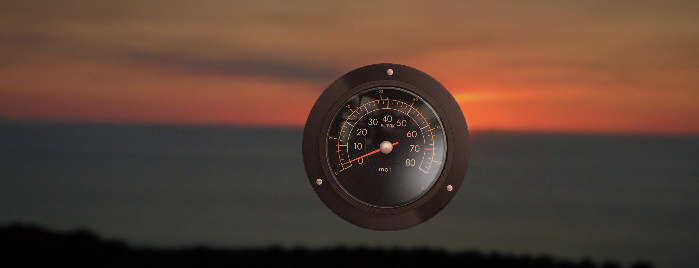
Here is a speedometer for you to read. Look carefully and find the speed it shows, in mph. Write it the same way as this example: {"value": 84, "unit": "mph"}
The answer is {"value": 2, "unit": "mph"}
